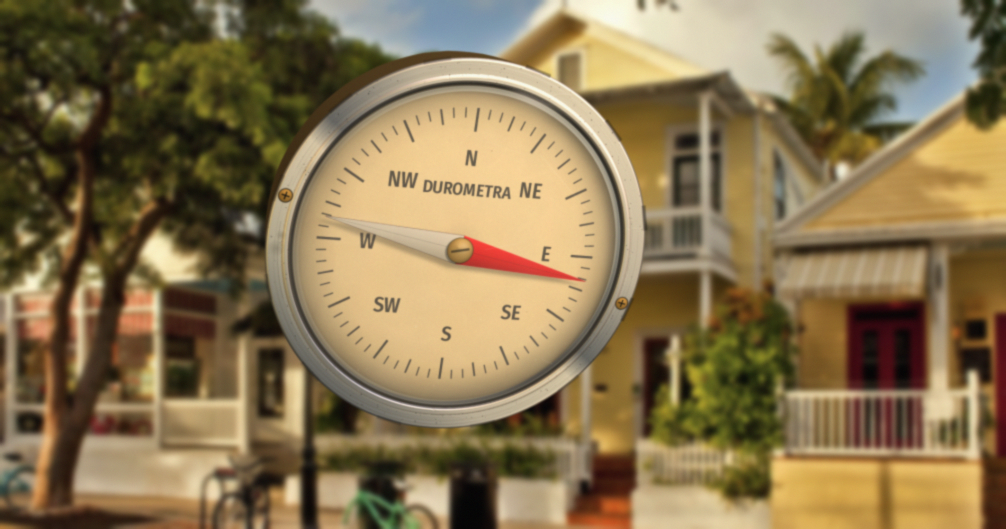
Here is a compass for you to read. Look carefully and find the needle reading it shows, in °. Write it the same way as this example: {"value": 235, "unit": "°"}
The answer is {"value": 100, "unit": "°"}
